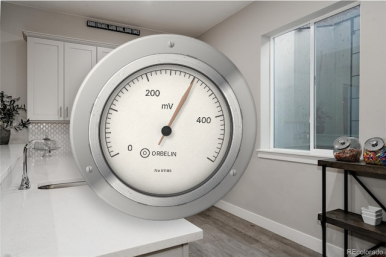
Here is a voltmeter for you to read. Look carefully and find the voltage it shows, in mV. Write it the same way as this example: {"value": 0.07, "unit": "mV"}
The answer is {"value": 300, "unit": "mV"}
